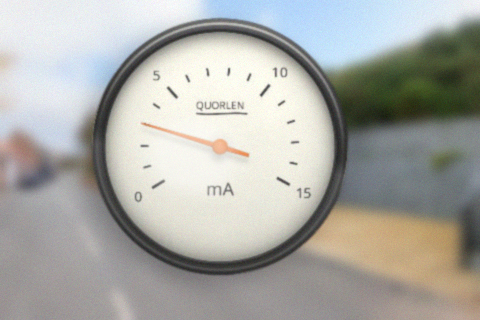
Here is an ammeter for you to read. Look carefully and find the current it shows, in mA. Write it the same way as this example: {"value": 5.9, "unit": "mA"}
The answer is {"value": 3, "unit": "mA"}
